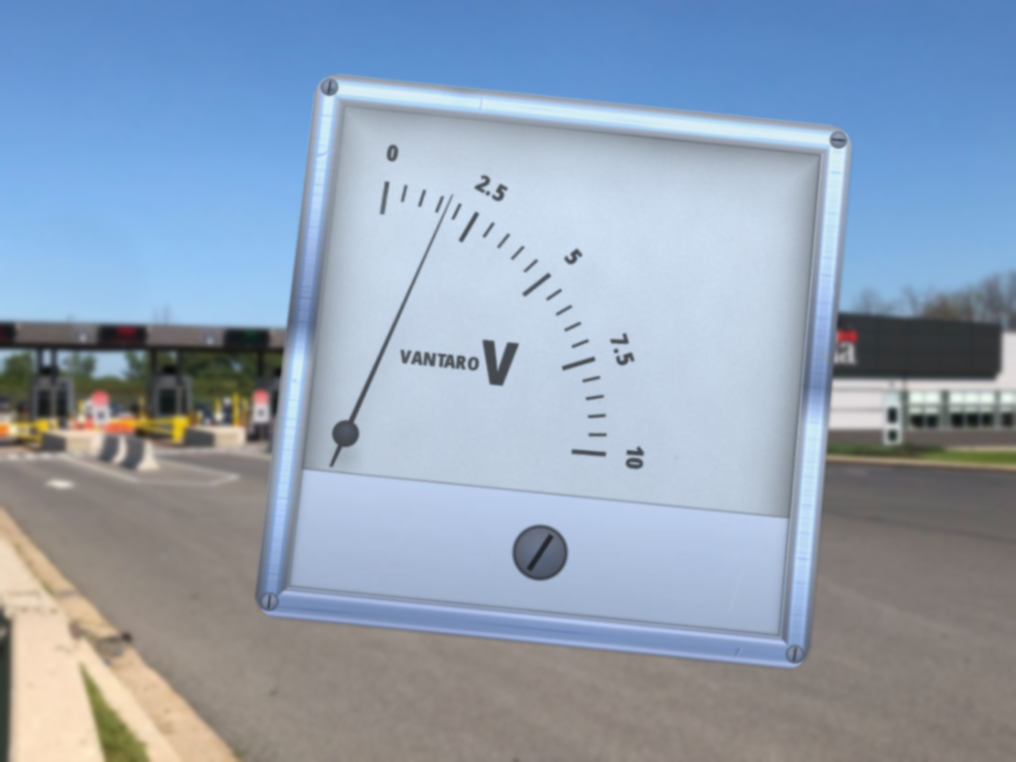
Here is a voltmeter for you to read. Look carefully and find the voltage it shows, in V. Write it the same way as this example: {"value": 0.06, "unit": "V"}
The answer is {"value": 1.75, "unit": "V"}
